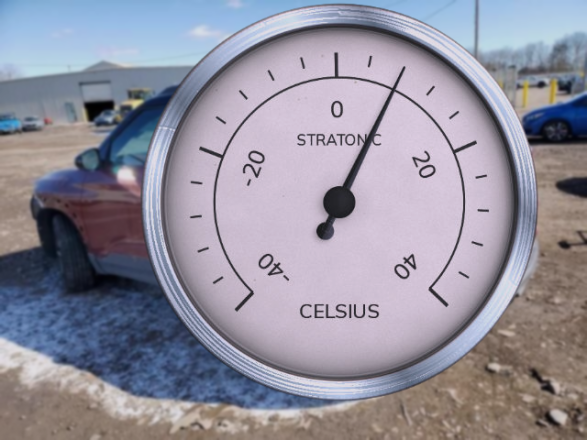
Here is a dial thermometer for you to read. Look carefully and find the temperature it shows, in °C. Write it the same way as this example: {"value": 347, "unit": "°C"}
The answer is {"value": 8, "unit": "°C"}
